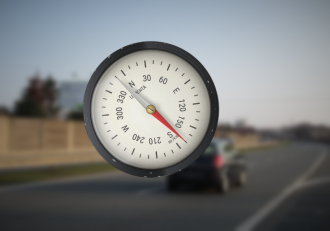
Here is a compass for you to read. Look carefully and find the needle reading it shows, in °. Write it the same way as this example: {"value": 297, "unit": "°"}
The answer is {"value": 170, "unit": "°"}
